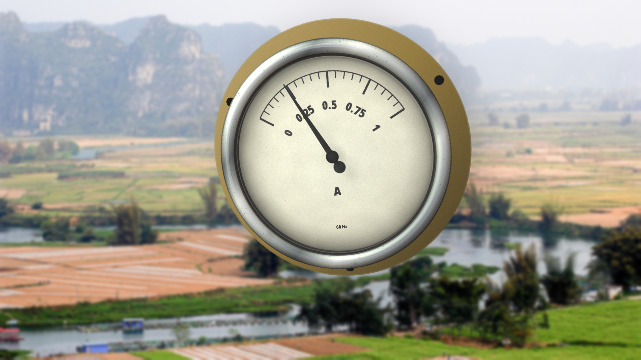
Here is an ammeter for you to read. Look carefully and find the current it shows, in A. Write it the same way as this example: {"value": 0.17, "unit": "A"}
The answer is {"value": 0.25, "unit": "A"}
